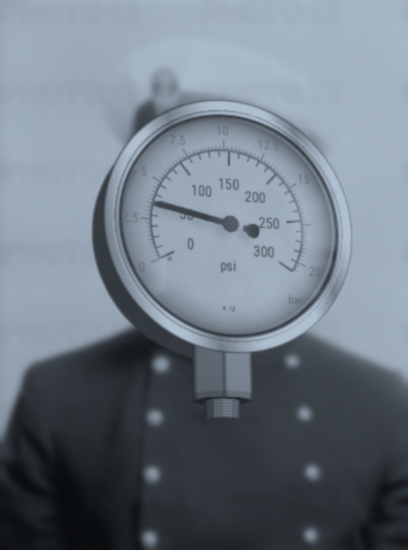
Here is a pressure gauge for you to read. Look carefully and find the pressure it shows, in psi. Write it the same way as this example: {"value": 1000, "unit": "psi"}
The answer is {"value": 50, "unit": "psi"}
